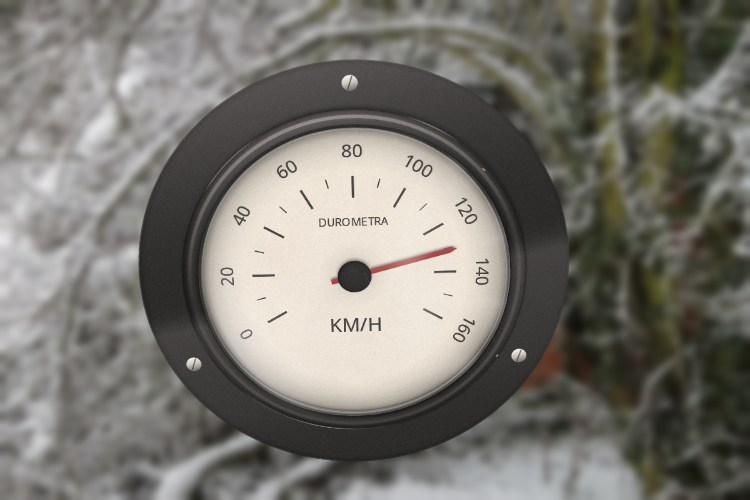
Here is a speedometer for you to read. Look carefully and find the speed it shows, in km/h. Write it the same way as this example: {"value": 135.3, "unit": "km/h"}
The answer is {"value": 130, "unit": "km/h"}
